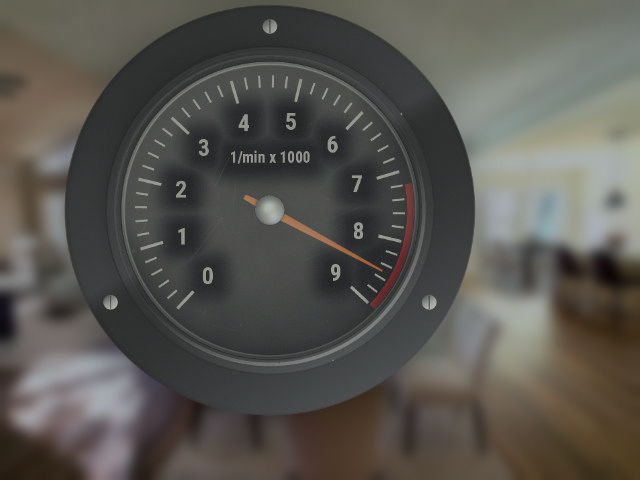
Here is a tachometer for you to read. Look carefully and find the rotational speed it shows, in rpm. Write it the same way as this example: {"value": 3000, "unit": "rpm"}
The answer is {"value": 8500, "unit": "rpm"}
